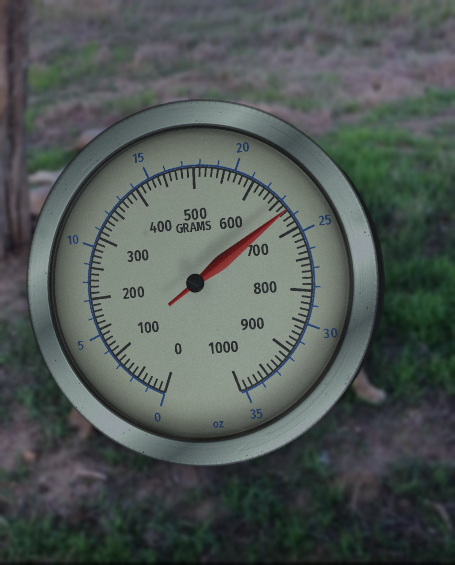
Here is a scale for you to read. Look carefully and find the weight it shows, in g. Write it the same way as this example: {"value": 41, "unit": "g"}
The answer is {"value": 670, "unit": "g"}
